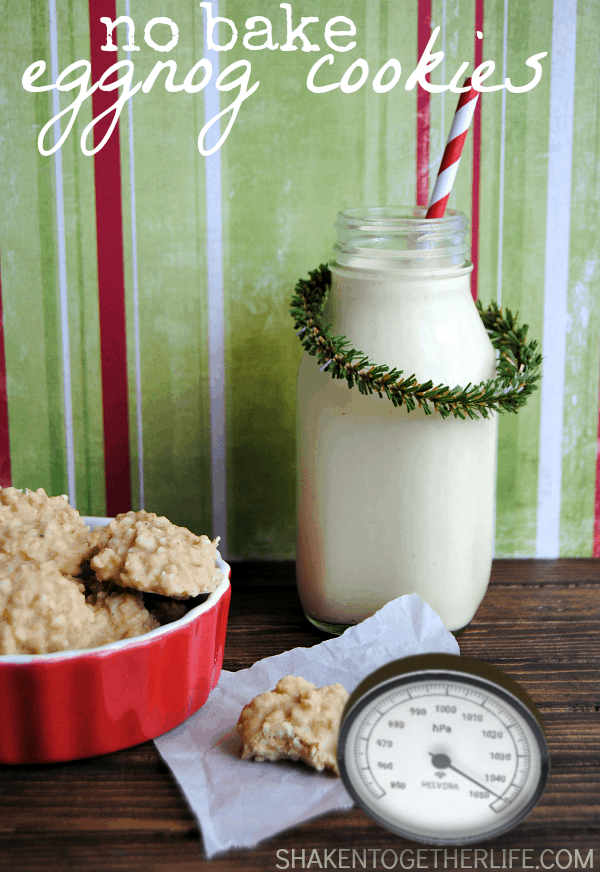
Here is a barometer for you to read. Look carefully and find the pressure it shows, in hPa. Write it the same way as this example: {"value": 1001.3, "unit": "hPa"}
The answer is {"value": 1045, "unit": "hPa"}
